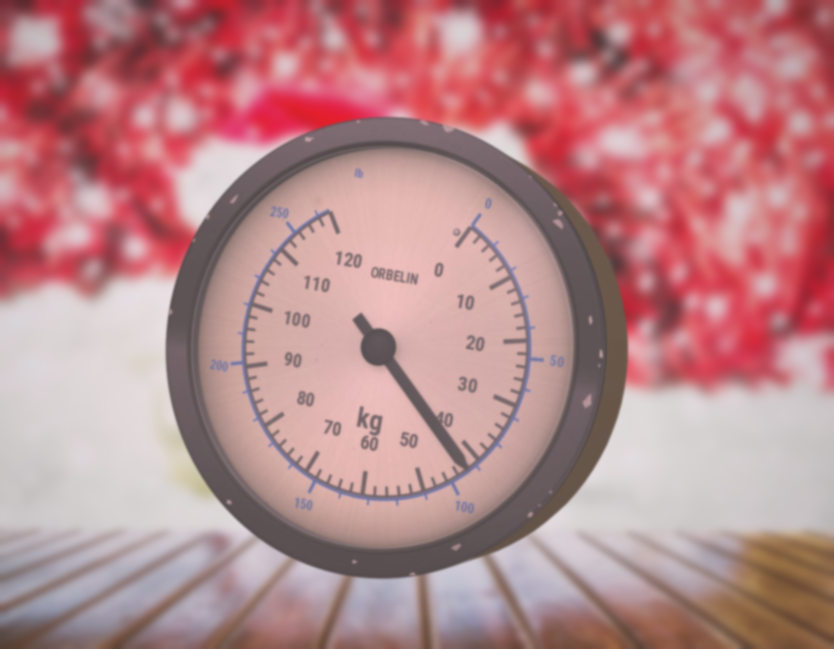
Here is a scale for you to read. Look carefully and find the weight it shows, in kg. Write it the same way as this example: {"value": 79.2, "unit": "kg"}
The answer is {"value": 42, "unit": "kg"}
